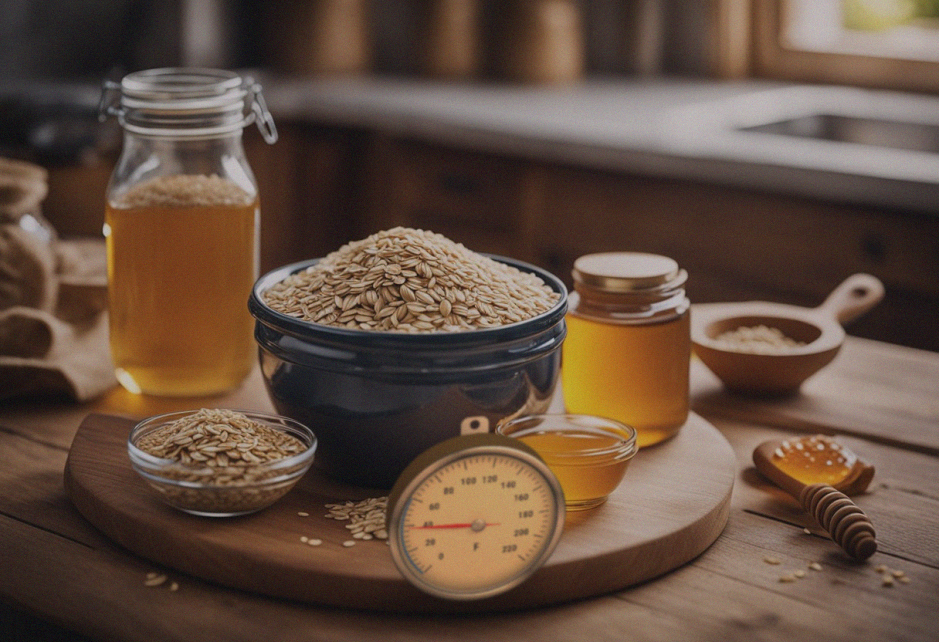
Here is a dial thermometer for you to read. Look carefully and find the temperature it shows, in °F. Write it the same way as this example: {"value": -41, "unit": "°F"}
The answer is {"value": 40, "unit": "°F"}
